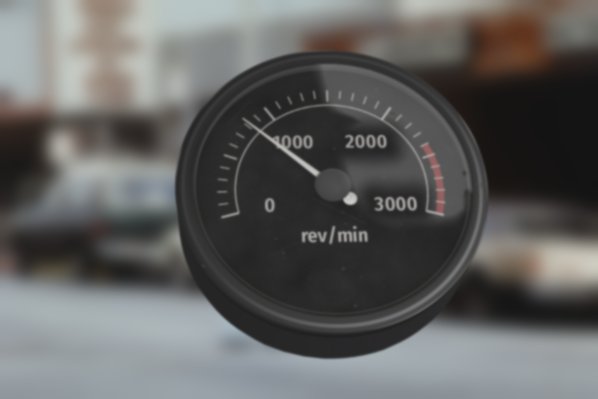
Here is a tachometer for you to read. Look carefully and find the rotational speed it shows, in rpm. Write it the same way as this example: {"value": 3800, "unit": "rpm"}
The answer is {"value": 800, "unit": "rpm"}
